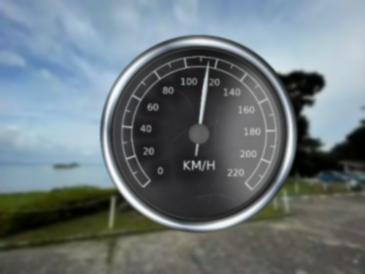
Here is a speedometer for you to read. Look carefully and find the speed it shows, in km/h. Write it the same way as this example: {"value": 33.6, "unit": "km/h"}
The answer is {"value": 115, "unit": "km/h"}
